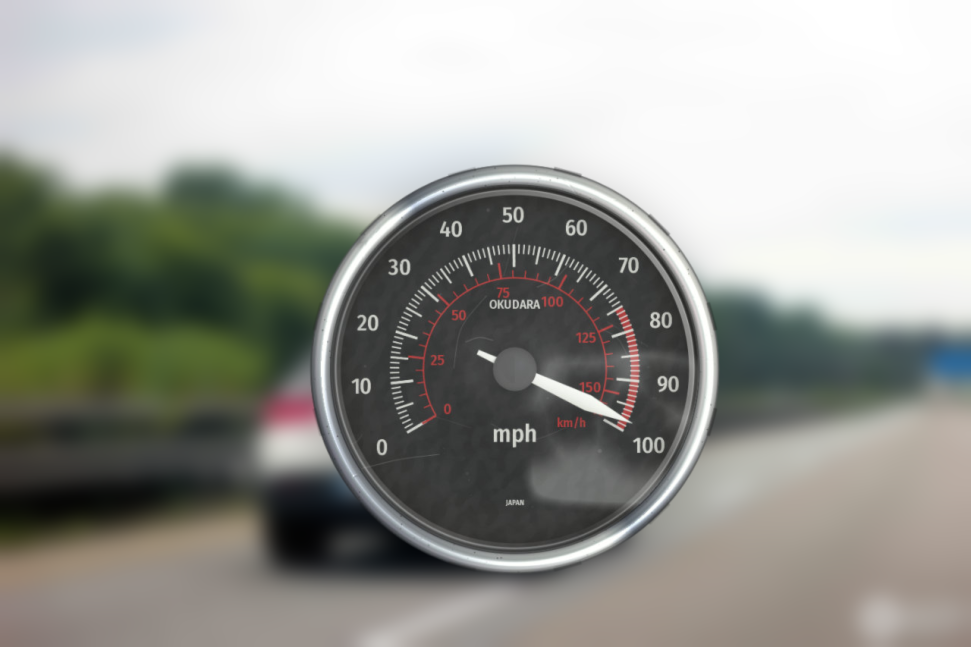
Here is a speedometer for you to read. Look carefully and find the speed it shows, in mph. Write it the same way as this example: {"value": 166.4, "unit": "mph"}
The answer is {"value": 98, "unit": "mph"}
